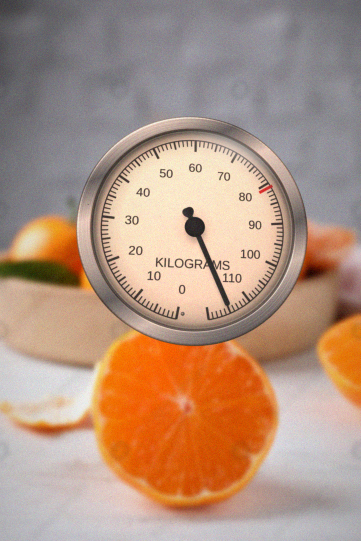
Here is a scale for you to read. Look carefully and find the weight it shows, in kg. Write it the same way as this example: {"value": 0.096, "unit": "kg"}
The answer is {"value": 115, "unit": "kg"}
